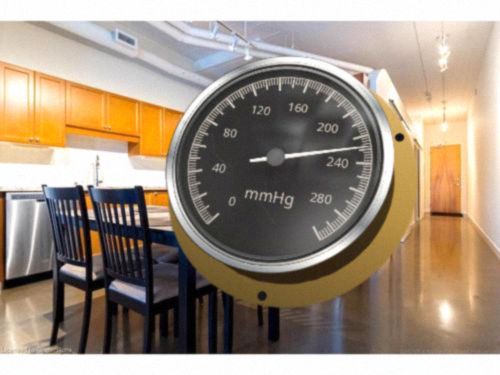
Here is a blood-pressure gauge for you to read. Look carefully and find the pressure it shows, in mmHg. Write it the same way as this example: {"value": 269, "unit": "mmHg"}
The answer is {"value": 230, "unit": "mmHg"}
